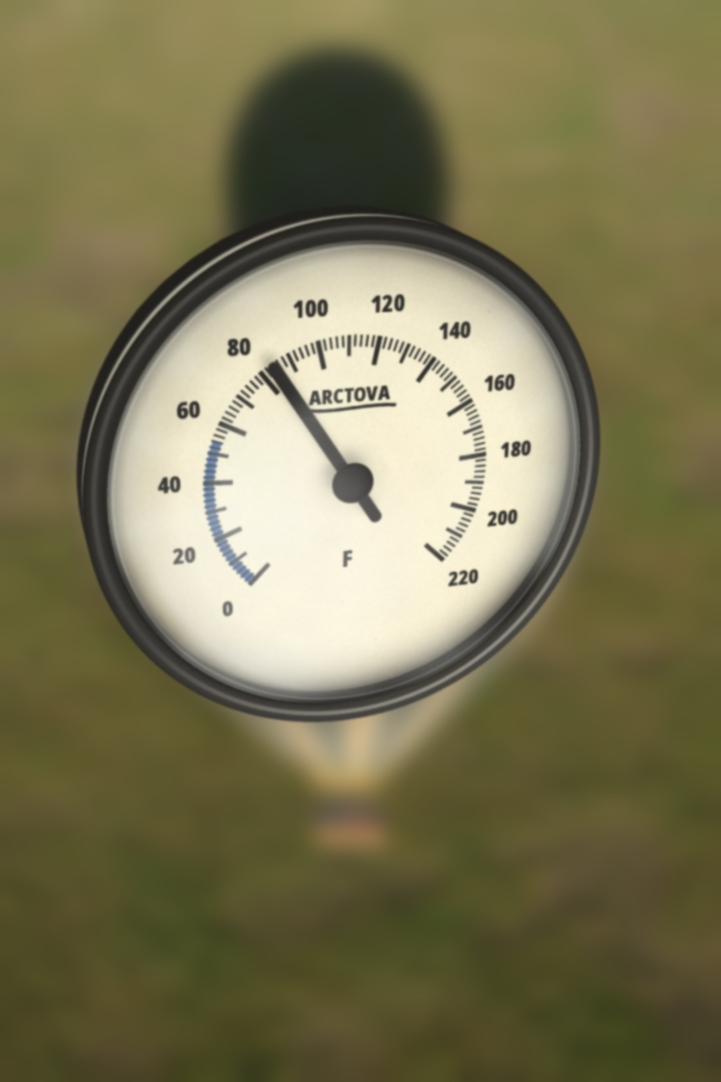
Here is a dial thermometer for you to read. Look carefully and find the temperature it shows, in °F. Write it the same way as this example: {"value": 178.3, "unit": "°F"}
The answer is {"value": 84, "unit": "°F"}
